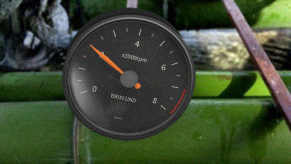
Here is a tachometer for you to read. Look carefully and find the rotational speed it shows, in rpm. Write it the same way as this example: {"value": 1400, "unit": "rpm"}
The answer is {"value": 2000, "unit": "rpm"}
